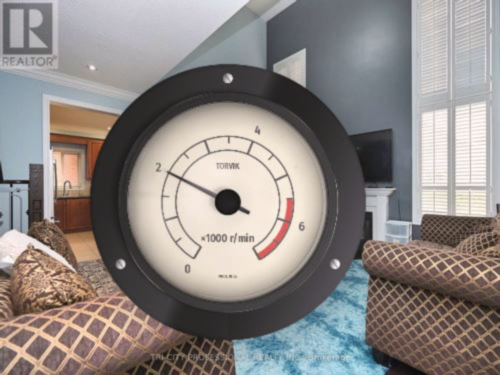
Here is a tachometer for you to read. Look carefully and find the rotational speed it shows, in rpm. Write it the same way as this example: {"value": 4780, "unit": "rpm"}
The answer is {"value": 2000, "unit": "rpm"}
